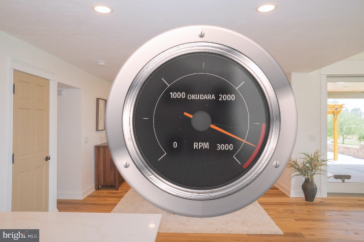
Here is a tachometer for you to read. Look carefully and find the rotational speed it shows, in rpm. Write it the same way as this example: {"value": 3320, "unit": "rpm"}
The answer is {"value": 2750, "unit": "rpm"}
